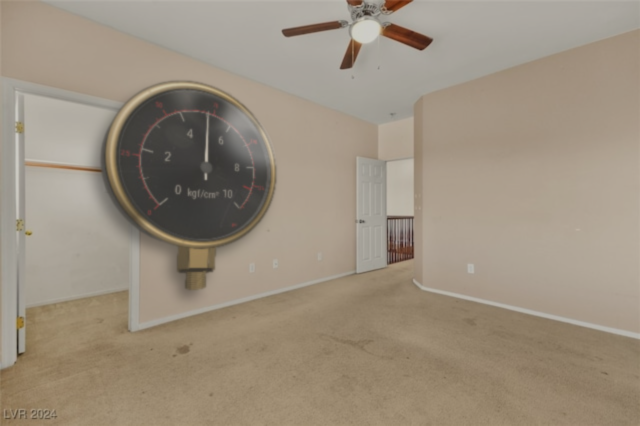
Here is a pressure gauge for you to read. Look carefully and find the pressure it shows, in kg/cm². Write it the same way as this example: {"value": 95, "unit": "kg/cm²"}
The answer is {"value": 5, "unit": "kg/cm²"}
